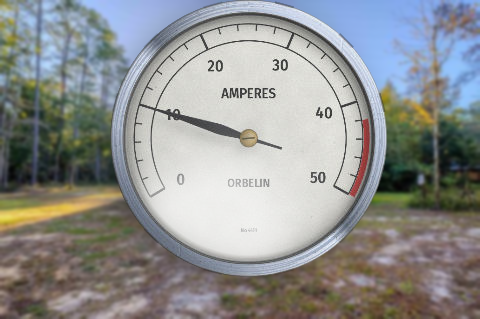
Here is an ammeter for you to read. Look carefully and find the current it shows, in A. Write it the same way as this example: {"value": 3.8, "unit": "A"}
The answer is {"value": 10, "unit": "A"}
